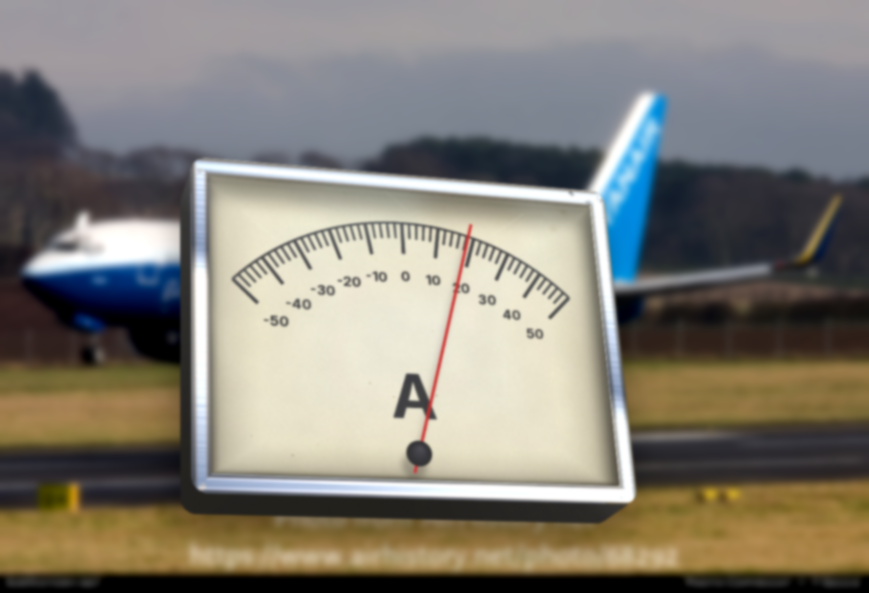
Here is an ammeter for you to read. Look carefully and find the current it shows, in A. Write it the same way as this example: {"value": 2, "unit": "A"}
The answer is {"value": 18, "unit": "A"}
